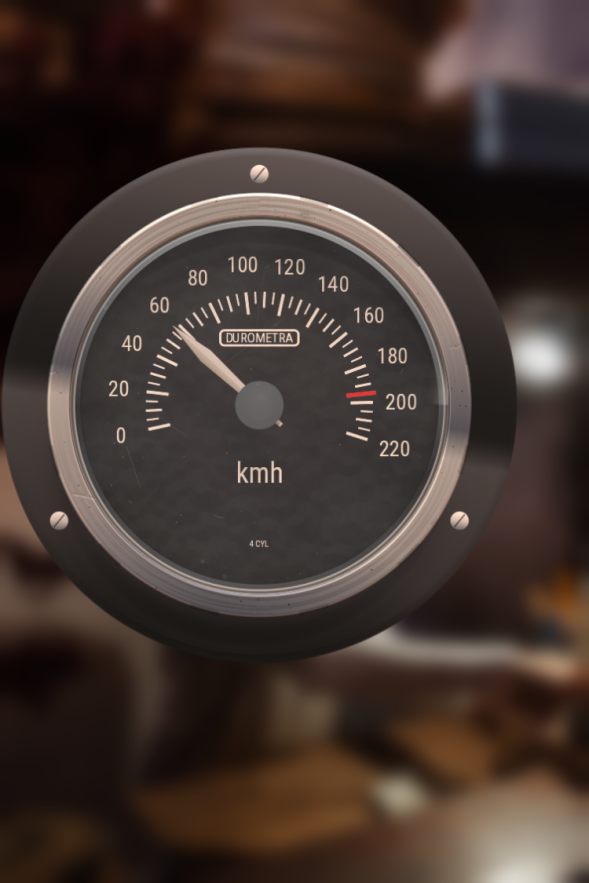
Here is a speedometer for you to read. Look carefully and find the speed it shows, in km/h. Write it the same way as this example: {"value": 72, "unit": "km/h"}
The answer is {"value": 57.5, "unit": "km/h"}
